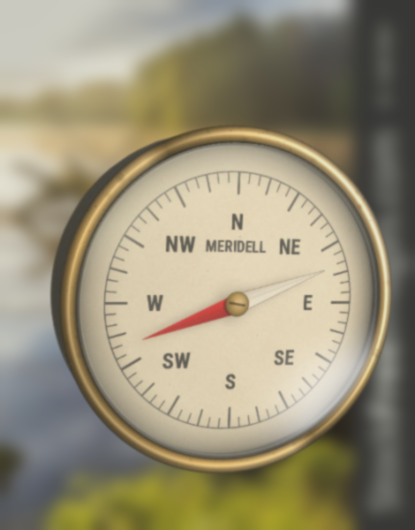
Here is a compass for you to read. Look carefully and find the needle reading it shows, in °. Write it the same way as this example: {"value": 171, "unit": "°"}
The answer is {"value": 250, "unit": "°"}
